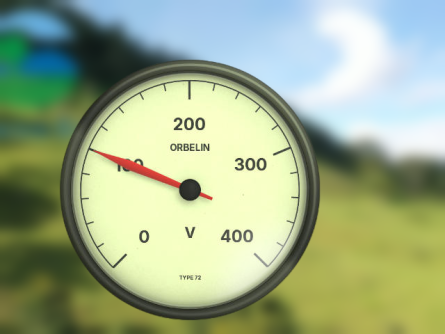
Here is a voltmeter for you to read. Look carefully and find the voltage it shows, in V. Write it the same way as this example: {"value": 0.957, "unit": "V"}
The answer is {"value": 100, "unit": "V"}
